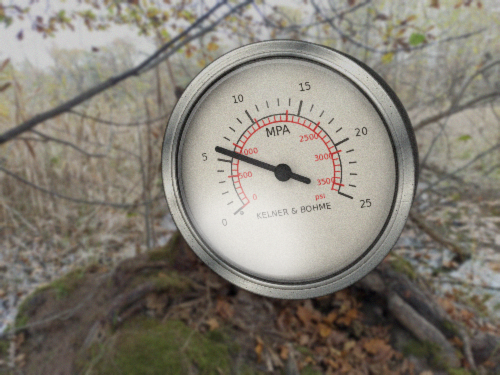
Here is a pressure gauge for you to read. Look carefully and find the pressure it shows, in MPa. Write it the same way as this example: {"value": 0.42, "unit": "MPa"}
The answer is {"value": 6, "unit": "MPa"}
